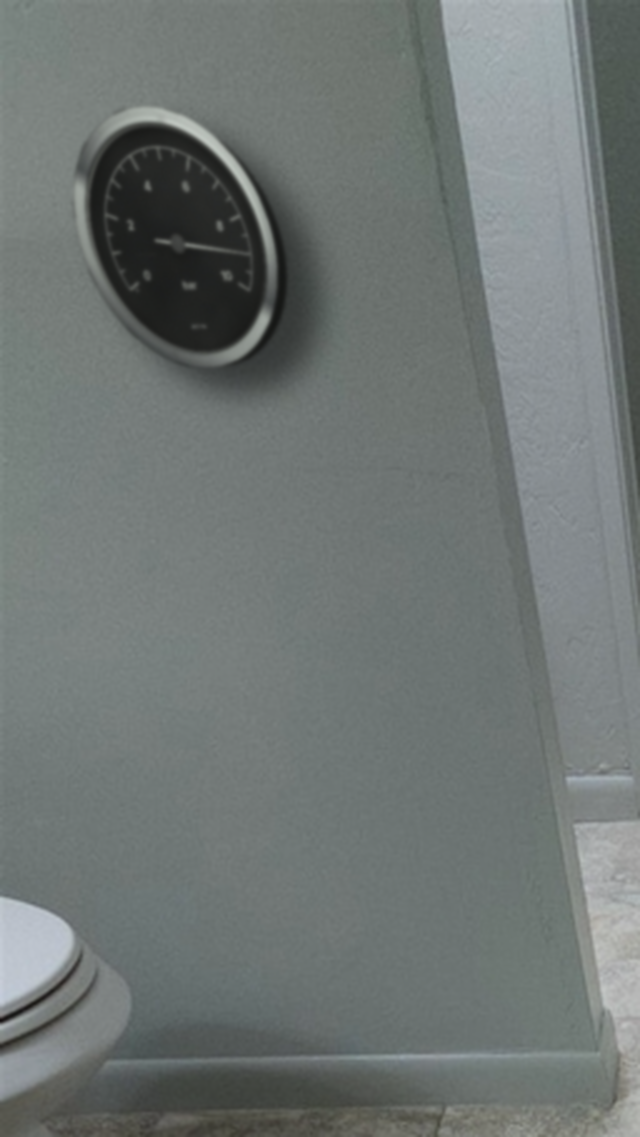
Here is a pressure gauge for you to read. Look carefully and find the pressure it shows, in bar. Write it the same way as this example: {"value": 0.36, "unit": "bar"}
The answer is {"value": 9, "unit": "bar"}
